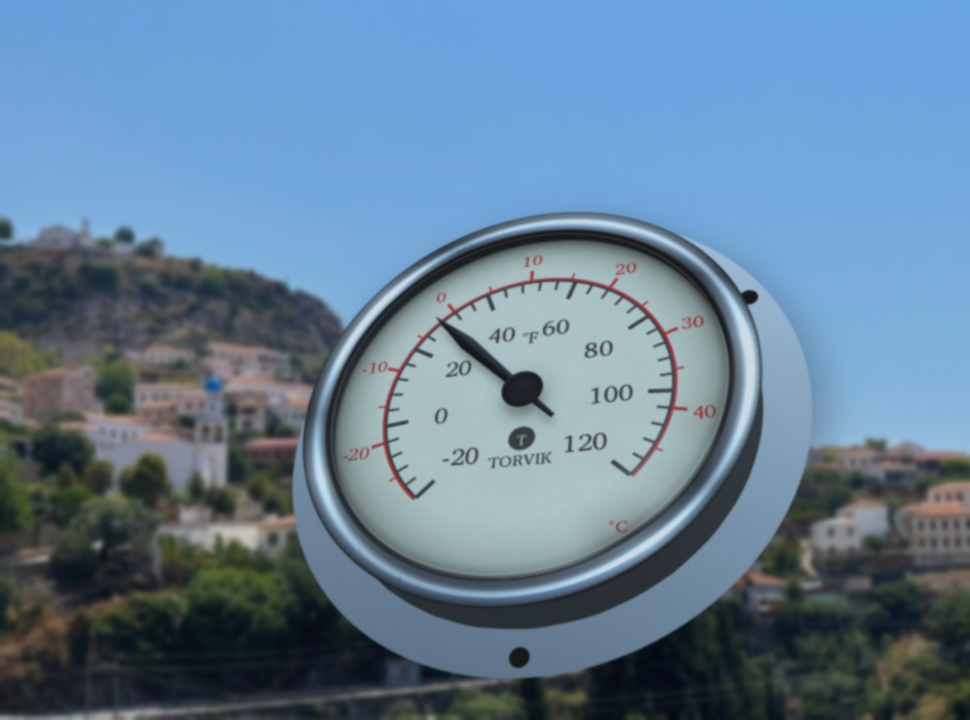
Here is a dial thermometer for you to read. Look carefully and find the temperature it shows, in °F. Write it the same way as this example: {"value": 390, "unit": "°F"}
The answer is {"value": 28, "unit": "°F"}
